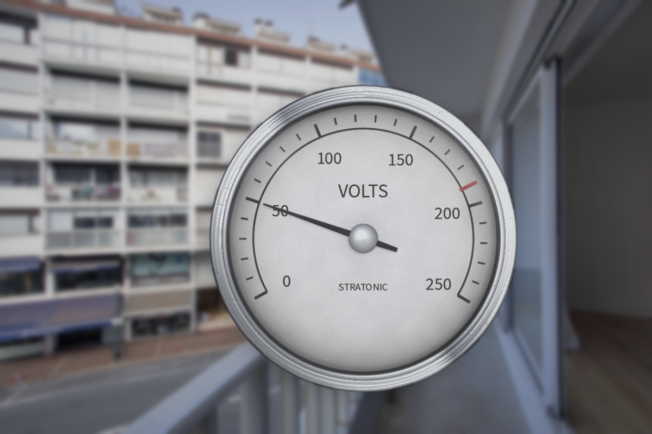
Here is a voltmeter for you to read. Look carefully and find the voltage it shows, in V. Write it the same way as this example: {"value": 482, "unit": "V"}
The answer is {"value": 50, "unit": "V"}
